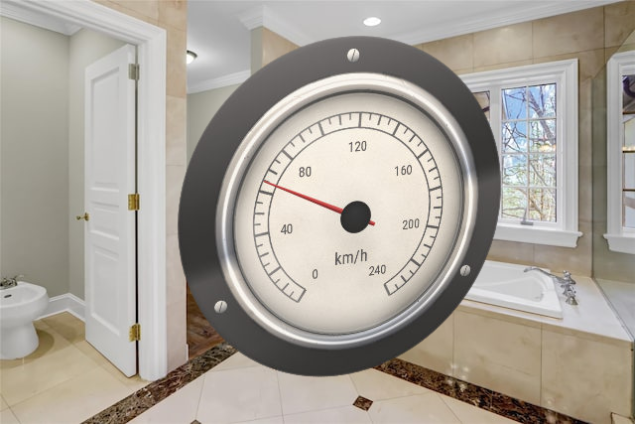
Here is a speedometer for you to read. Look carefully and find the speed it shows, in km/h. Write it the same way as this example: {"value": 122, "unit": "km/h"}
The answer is {"value": 65, "unit": "km/h"}
